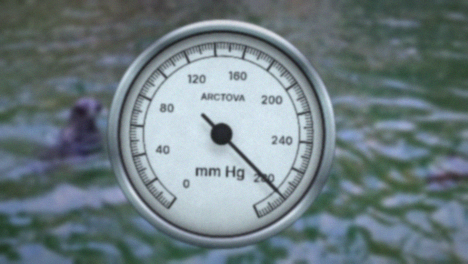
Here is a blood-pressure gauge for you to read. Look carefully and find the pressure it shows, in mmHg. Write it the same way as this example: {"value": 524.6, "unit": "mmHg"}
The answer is {"value": 280, "unit": "mmHg"}
